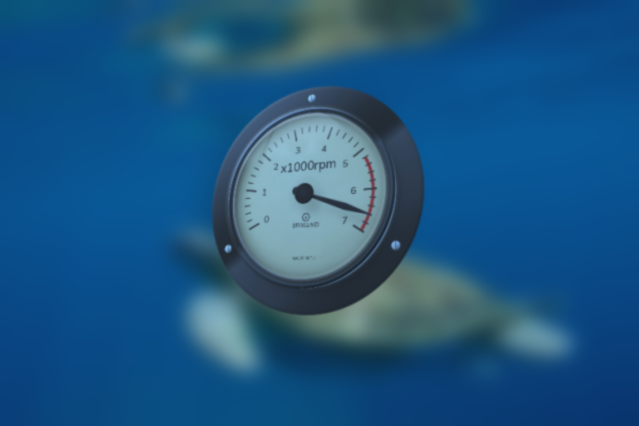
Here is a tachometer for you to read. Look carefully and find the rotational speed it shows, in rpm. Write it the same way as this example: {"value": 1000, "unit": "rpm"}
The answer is {"value": 6600, "unit": "rpm"}
